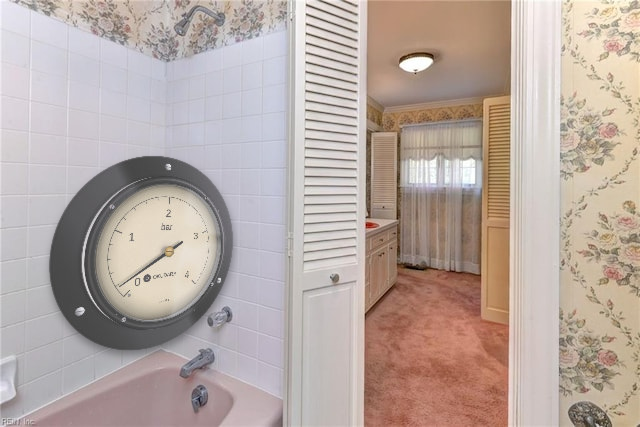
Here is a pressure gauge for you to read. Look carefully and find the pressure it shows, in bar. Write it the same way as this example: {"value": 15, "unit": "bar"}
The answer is {"value": 0.2, "unit": "bar"}
